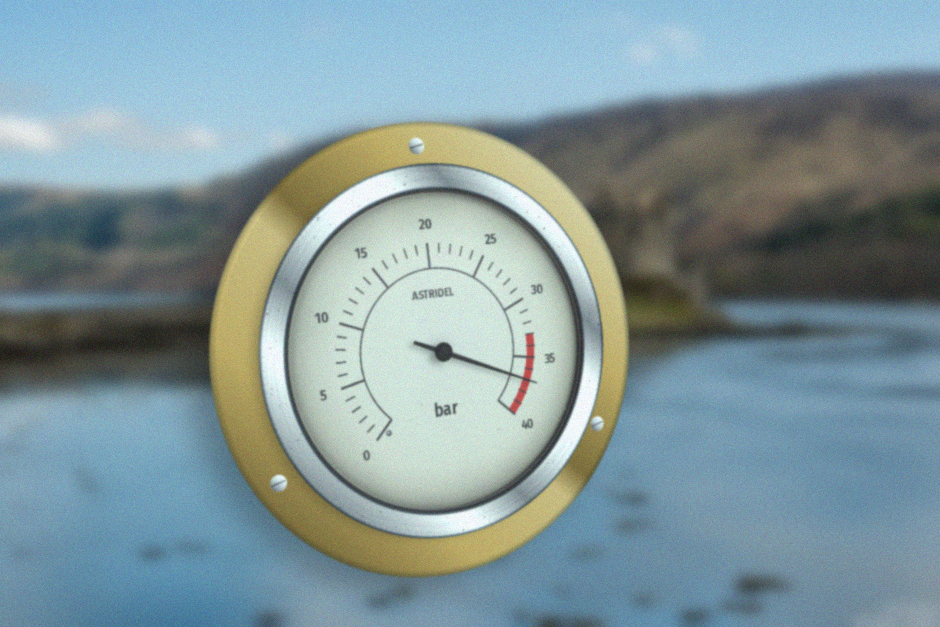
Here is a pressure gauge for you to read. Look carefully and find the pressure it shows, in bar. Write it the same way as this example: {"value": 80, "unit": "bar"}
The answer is {"value": 37, "unit": "bar"}
